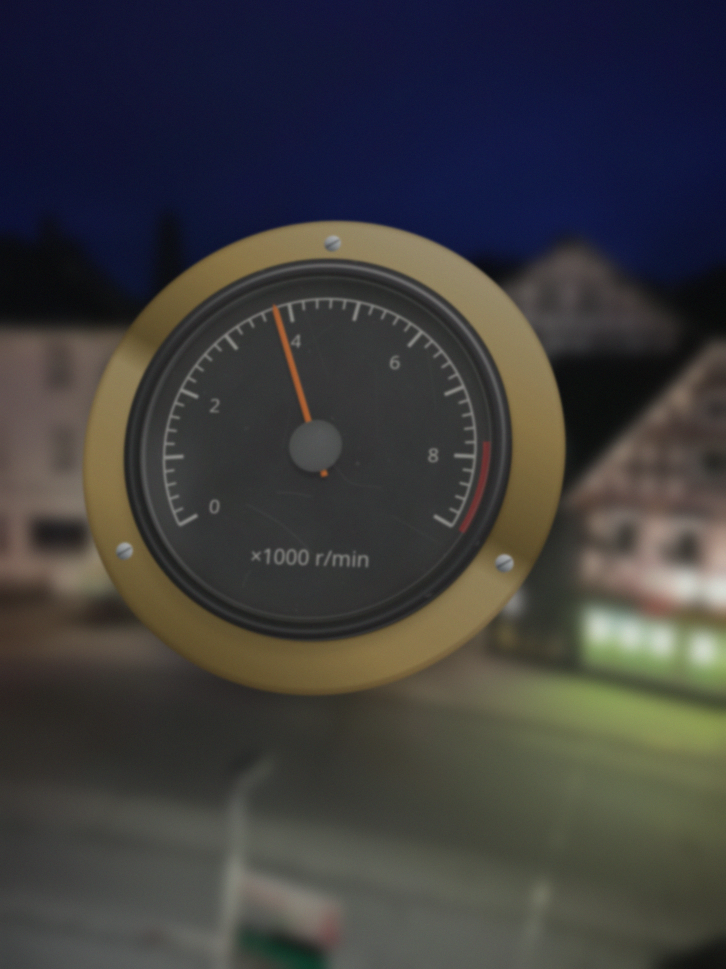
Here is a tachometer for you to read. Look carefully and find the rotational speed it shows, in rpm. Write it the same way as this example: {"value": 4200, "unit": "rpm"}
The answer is {"value": 3800, "unit": "rpm"}
